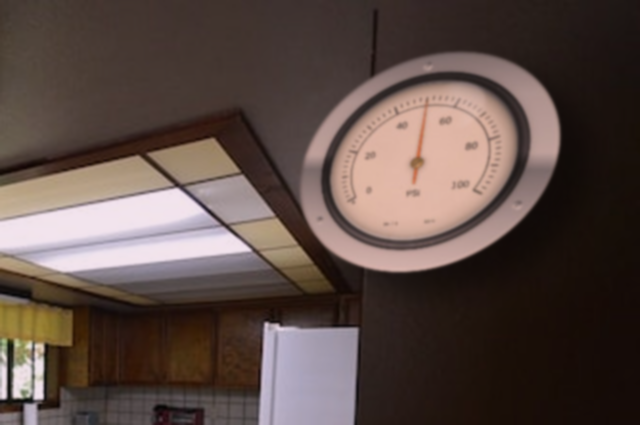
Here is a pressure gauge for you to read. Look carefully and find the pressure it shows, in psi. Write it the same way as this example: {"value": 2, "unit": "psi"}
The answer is {"value": 50, "unit": "psi"}
